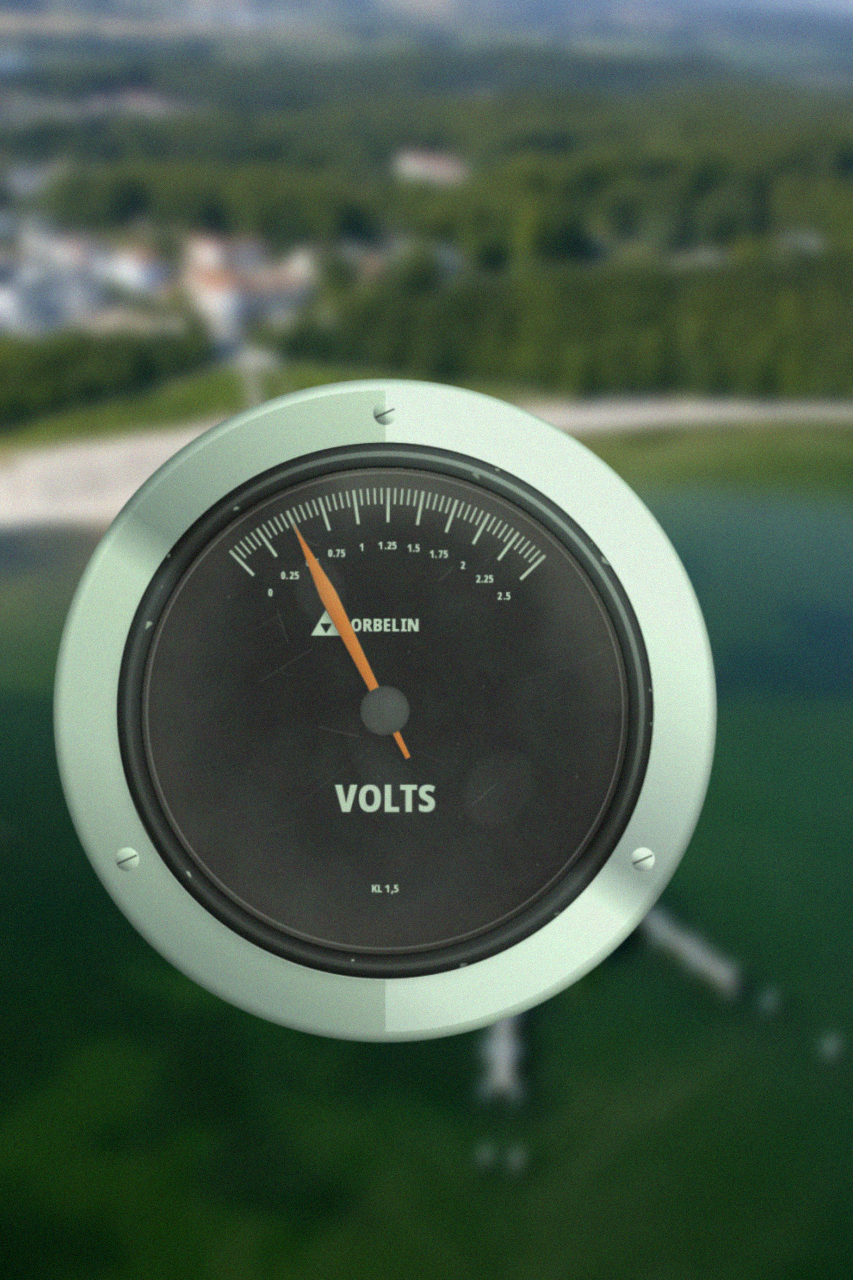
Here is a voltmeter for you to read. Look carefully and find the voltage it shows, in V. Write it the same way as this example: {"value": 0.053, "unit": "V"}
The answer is {"value": 0.5, "unit": "V"}
